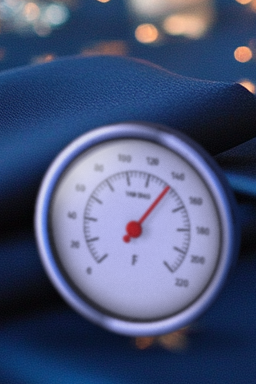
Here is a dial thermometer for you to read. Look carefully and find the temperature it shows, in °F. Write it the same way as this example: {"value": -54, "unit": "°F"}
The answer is {"value": 140, "unit": "°F"}
